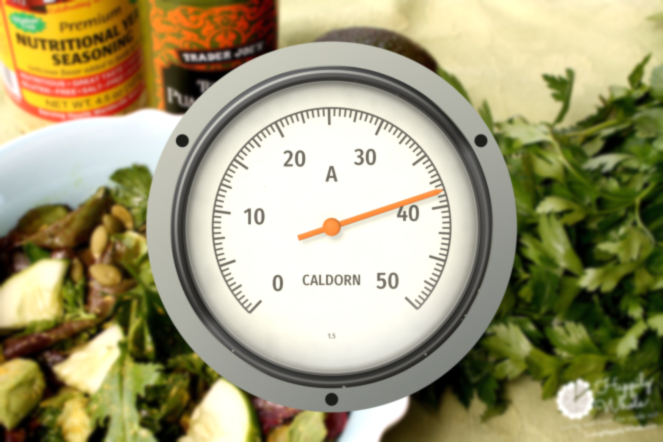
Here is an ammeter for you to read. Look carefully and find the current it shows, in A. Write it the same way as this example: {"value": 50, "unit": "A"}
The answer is {"value": 38.5, "unit": "A"}
